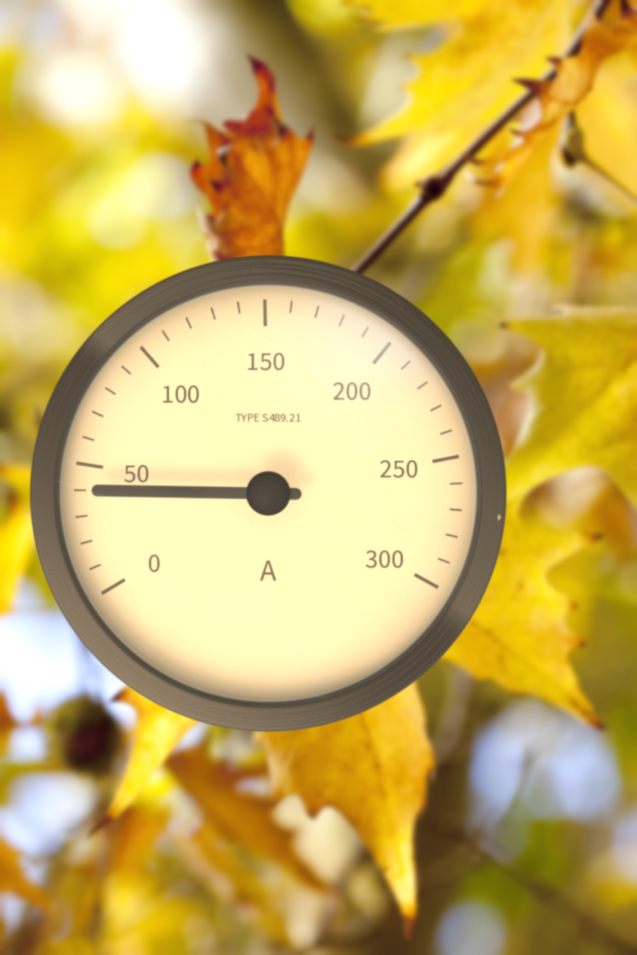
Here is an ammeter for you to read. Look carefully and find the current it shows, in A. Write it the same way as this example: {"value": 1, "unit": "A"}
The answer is {"value": 40, "unit": "A"}
